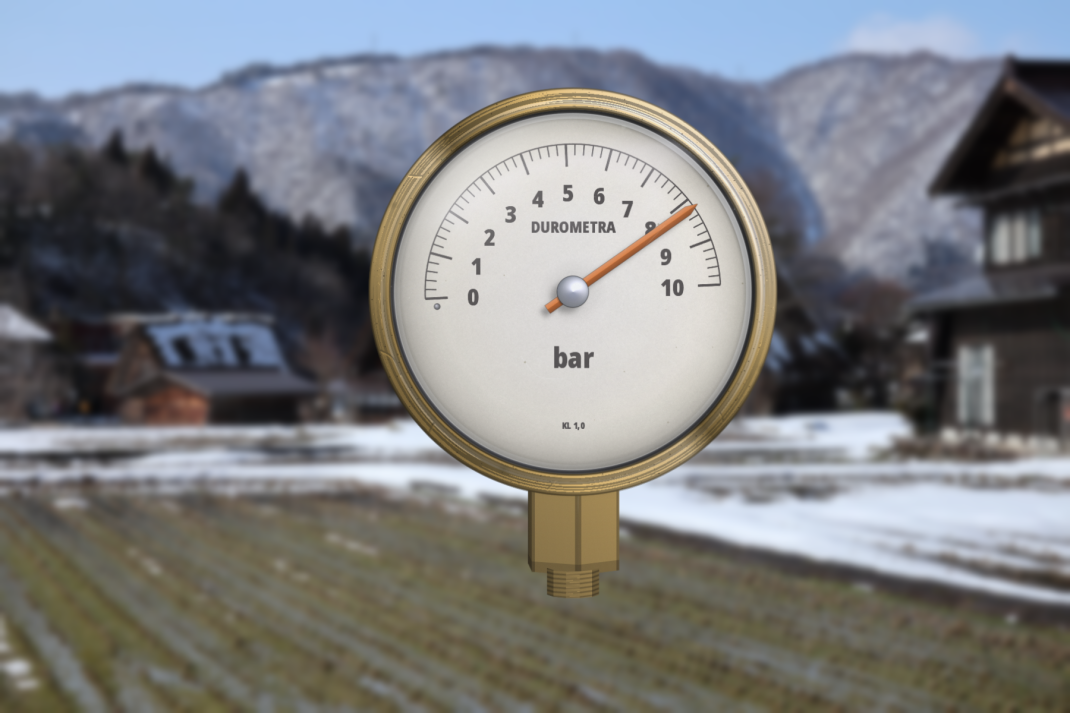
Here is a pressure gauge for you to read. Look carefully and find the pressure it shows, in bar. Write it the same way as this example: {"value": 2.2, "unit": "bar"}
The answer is {"value": 8.2, "unit": "bar"}
